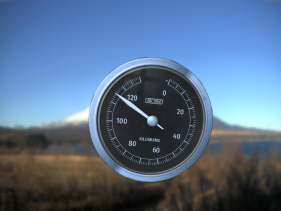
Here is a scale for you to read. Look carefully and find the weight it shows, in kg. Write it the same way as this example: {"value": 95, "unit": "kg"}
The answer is {"value": 115, "unit": "kg"}
